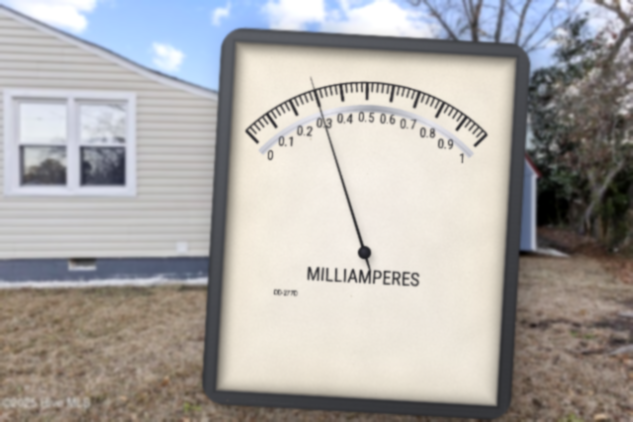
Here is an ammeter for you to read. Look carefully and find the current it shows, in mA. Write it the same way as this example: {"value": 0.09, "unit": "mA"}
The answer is {"value": 0.3, "unit": "mA"}
